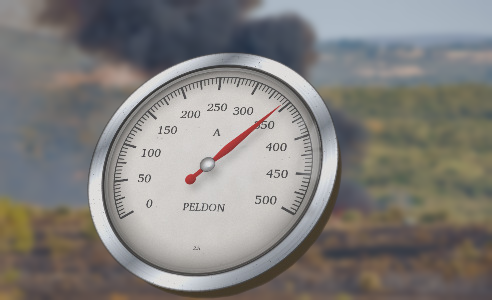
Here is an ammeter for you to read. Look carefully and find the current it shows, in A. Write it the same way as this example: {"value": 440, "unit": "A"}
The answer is {"value": 350, "unit": "A"}
